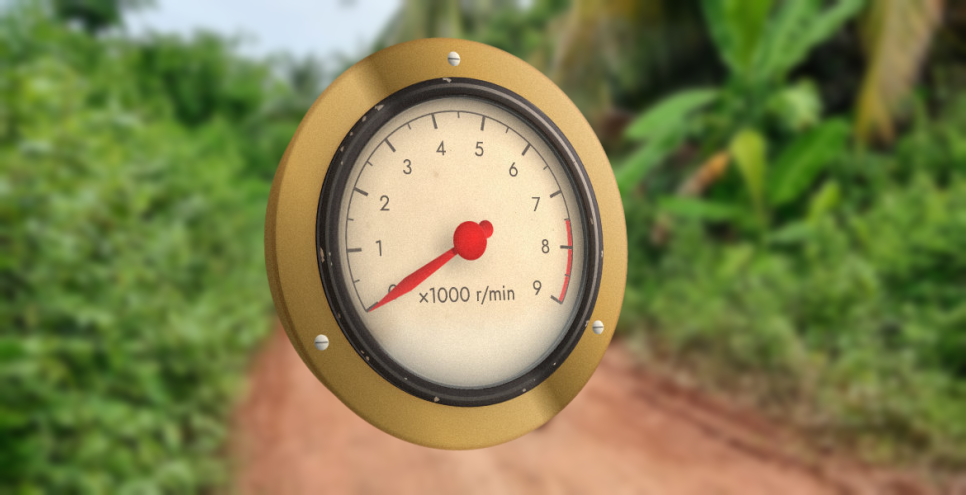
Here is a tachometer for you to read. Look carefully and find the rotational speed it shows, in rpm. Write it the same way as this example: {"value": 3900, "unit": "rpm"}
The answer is {"value": 0, "unit": "rpm"}
